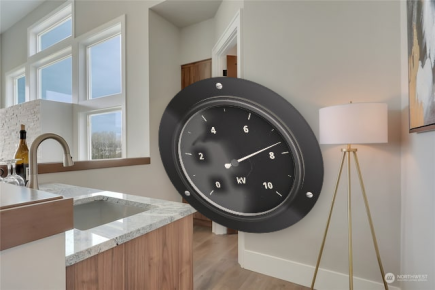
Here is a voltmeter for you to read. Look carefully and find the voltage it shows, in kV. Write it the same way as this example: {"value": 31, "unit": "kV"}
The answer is {"value": 7.5, "unit": "kV"}
